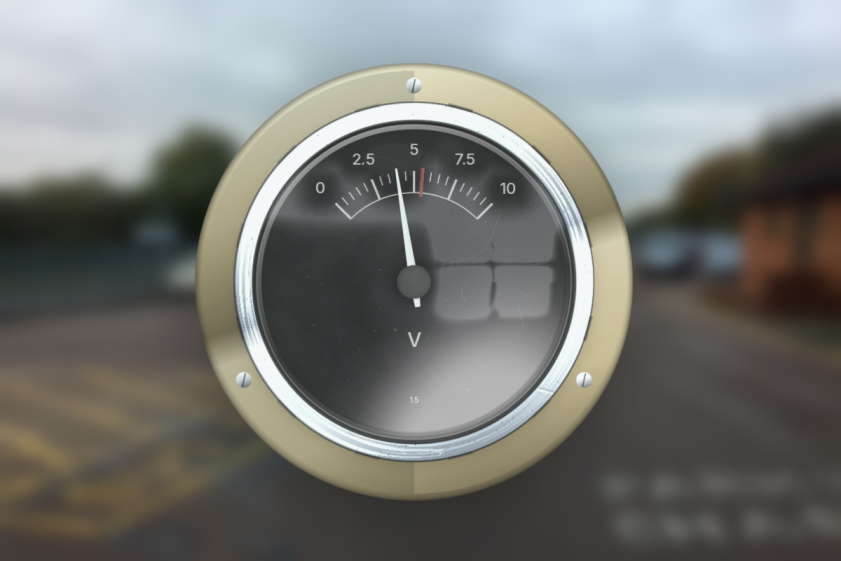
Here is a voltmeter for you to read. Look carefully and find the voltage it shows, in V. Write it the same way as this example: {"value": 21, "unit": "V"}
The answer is {"value": 4, "unit": "V"}
